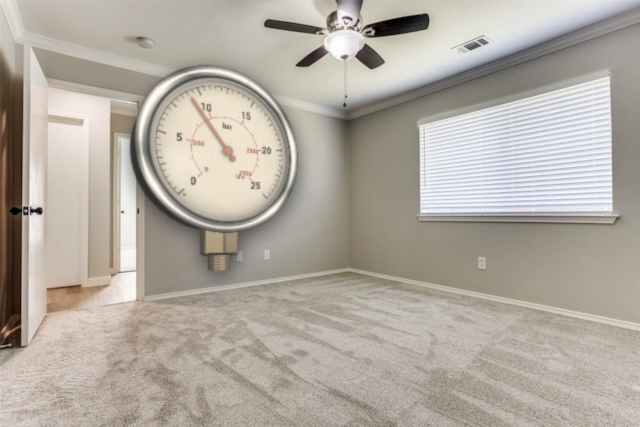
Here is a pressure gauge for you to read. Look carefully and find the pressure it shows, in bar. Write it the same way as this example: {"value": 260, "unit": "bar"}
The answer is {"value": 9, "unit": "bar"}
